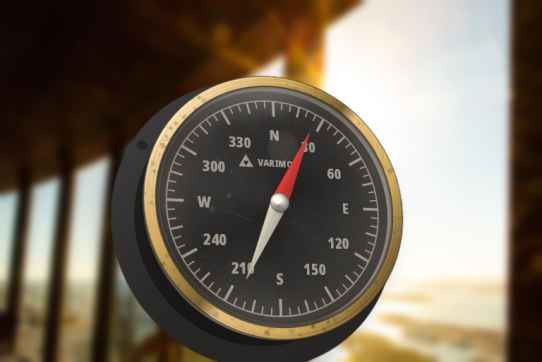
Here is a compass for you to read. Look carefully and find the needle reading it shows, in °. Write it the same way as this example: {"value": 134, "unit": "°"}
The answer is {"value": 25, "unit": "°"}
